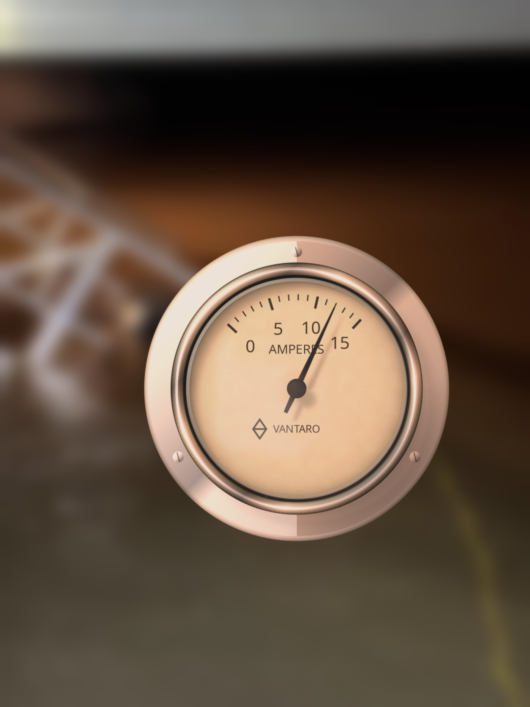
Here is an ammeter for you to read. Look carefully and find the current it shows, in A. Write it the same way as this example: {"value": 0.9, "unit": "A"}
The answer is {"value": 12, "unit": "A"}
